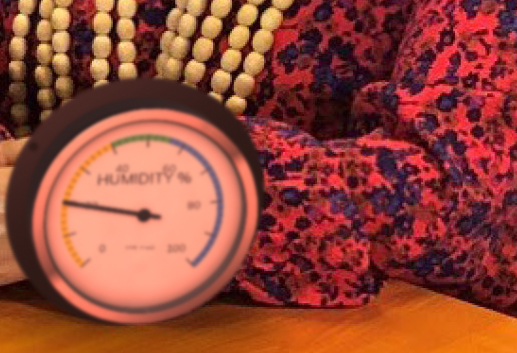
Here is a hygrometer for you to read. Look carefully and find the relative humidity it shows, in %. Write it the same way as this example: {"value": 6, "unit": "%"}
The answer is {"value": 20, "unit": "%"}
